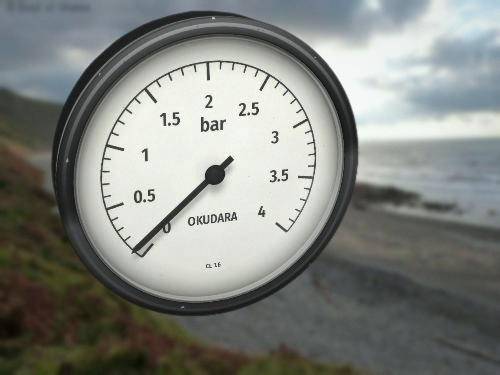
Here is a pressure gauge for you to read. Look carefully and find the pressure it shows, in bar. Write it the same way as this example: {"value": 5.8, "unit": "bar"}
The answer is {"value": 0.1, "unit": "bar"}
